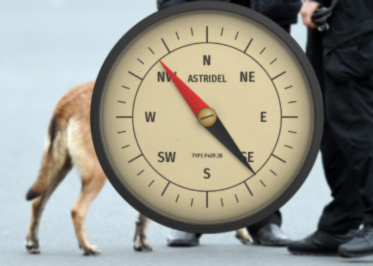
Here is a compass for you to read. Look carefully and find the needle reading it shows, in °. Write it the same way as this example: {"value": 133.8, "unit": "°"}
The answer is {"value": 320, "unit": "°"}
